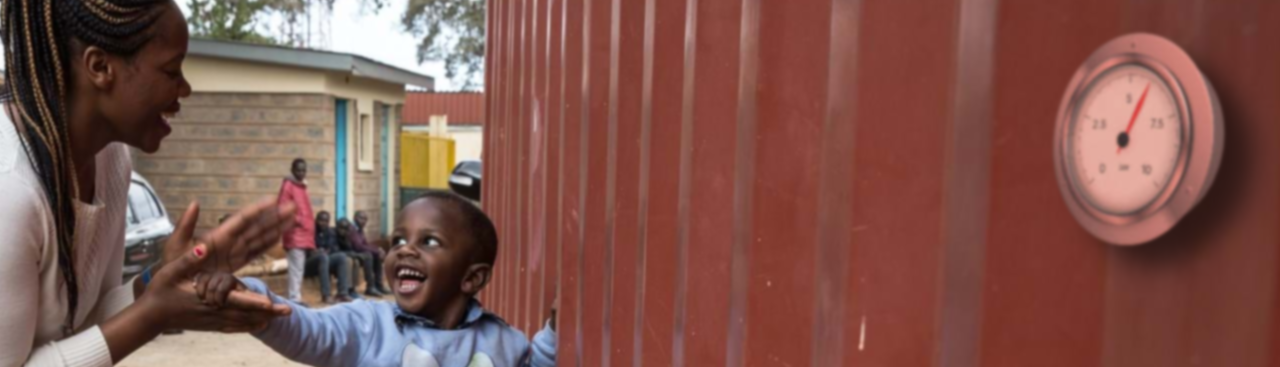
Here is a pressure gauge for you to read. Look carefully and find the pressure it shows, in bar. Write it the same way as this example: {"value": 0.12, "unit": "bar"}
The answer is {"value": 6, "unit": "bar"}
